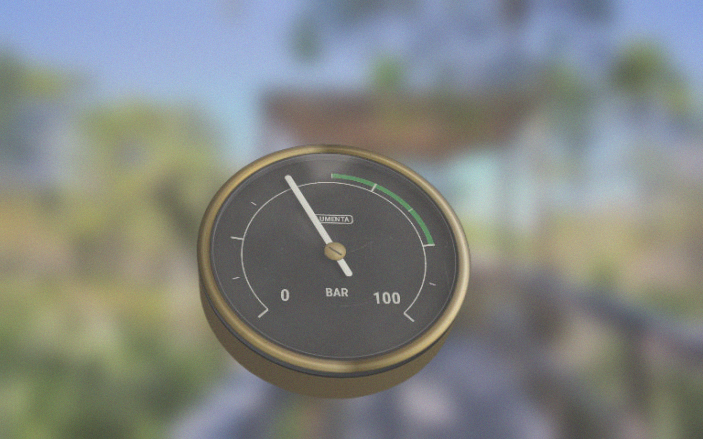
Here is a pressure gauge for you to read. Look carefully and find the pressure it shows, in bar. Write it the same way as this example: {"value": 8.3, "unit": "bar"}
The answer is {"value": 40, "unit": "bar"}
